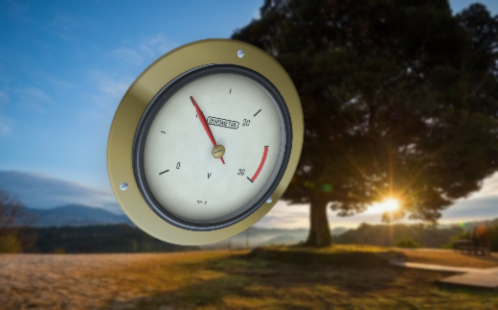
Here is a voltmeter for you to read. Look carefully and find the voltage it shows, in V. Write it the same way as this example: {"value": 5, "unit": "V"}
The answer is {"value": 10, "unit": "V"}
